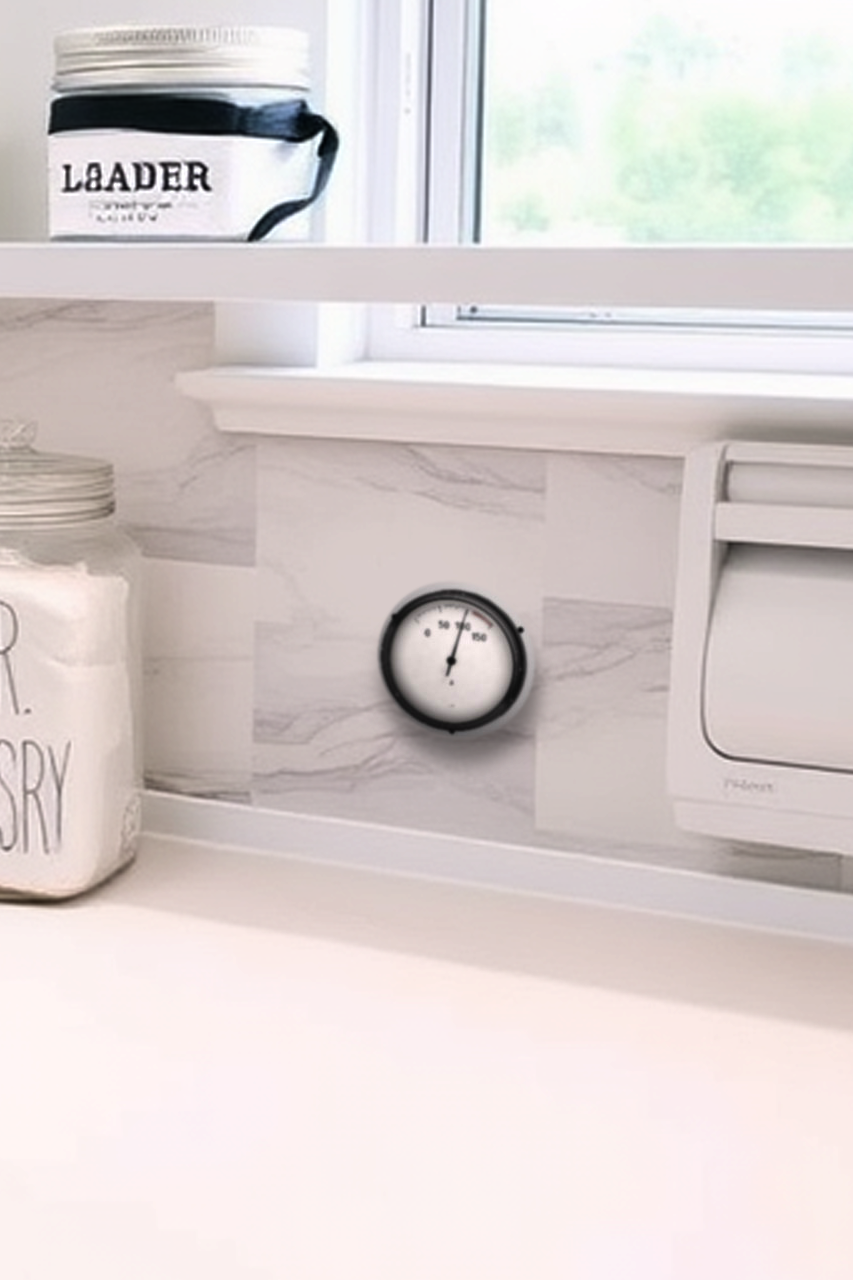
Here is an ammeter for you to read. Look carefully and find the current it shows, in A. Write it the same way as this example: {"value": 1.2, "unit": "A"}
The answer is {"value": 100, "unit": "A"}
